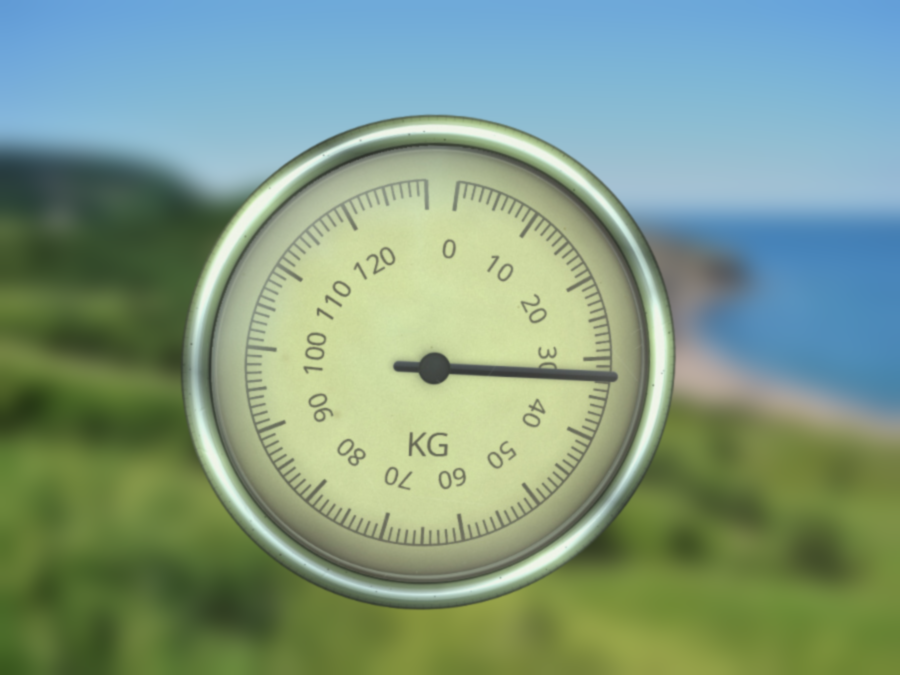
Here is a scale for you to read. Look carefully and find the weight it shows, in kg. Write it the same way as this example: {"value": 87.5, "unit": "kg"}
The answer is {"value": 32, "unit": "kg"}
